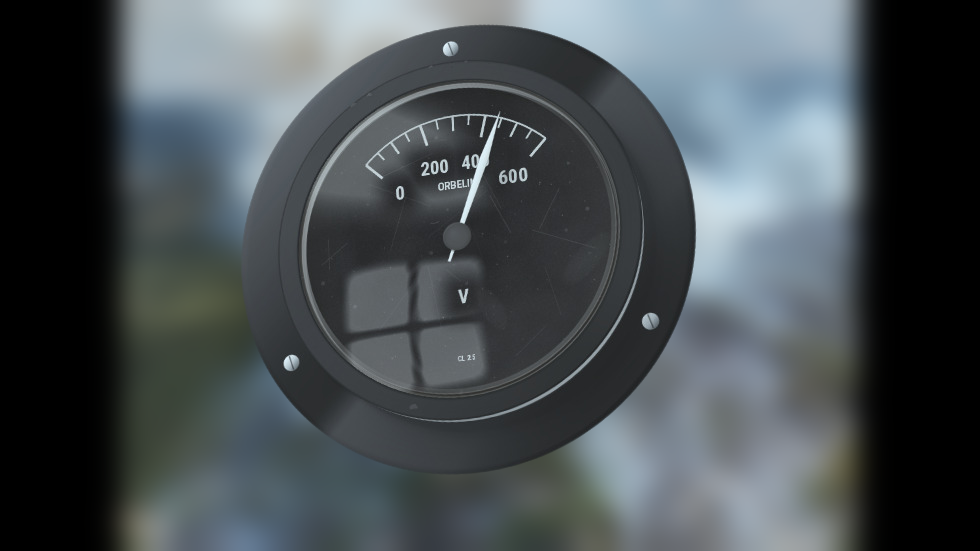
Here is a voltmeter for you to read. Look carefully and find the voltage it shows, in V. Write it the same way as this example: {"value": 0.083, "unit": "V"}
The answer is {"value": 450, "unit": "V"}
